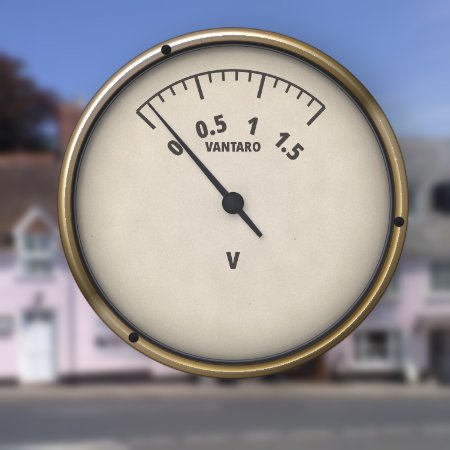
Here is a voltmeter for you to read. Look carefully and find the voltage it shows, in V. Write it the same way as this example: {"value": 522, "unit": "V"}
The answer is {"value": 0.1, "unit": "V"}
